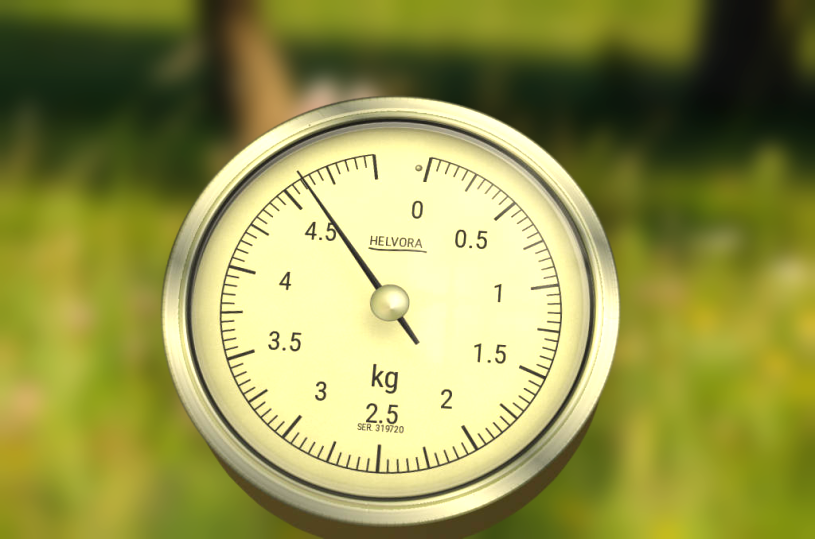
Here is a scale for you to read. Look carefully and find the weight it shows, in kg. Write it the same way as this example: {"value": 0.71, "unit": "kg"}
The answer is {"value": 4.6, "unit": "kg"}
